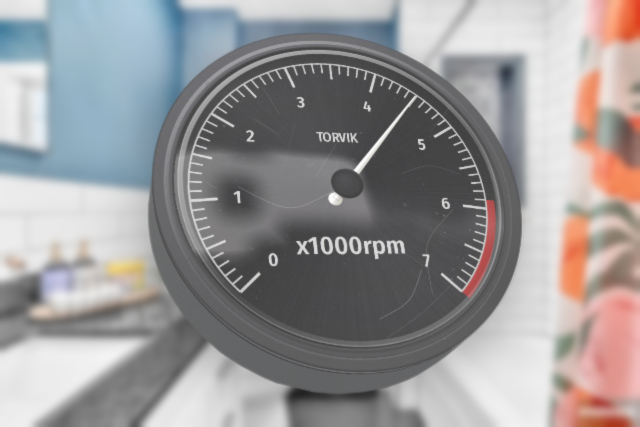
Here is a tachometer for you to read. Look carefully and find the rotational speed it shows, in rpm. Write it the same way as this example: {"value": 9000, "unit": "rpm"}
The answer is {"value": 4500, "unit": "rpm"}
